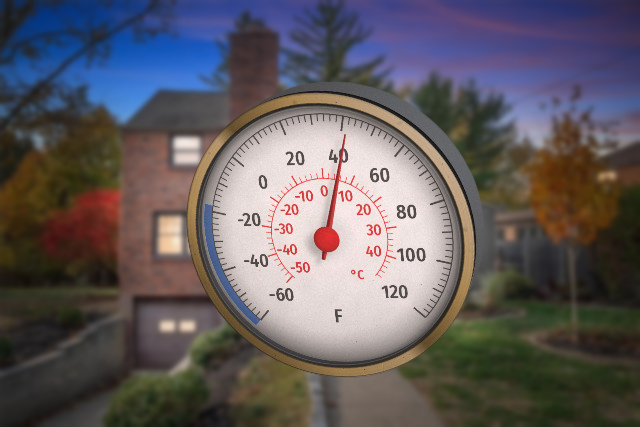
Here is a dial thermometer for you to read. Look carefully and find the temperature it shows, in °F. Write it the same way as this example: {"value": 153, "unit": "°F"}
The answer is {"value": 42, "unit": "°F"}
